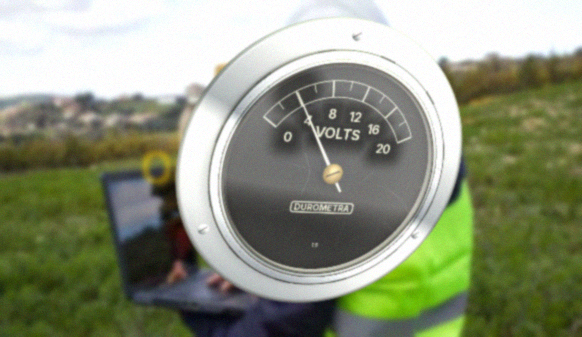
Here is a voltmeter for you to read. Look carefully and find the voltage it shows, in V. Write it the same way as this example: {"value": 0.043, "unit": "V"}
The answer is {"value": 4, "unit": "V"}
